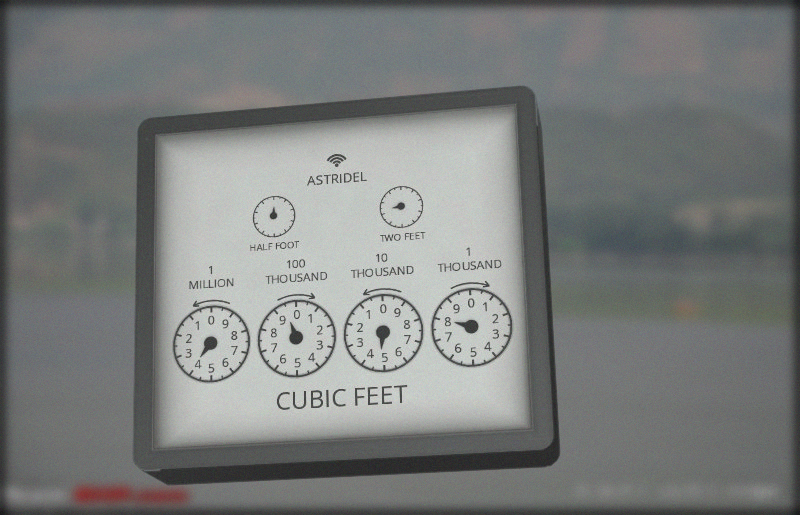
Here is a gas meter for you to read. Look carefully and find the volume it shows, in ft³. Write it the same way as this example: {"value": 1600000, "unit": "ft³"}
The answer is {"value": 394800, "unit": "ft³"}
